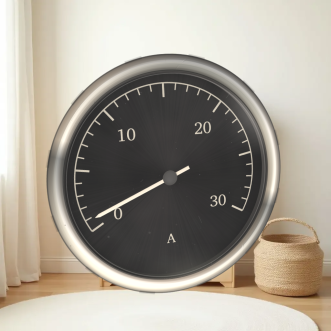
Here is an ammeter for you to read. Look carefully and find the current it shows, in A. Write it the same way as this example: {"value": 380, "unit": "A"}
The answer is {"value": 1, "unit": "A"}
